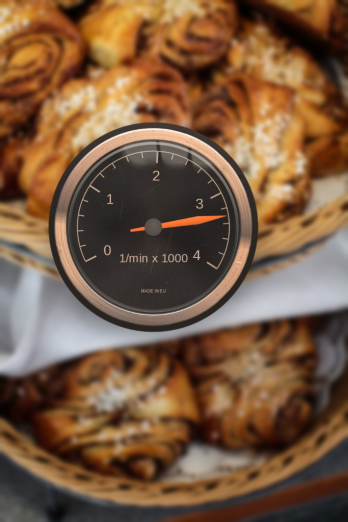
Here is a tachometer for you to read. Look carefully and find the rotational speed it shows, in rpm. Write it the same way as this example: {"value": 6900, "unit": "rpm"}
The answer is {"value": 3300, "unit": "rpm"}
